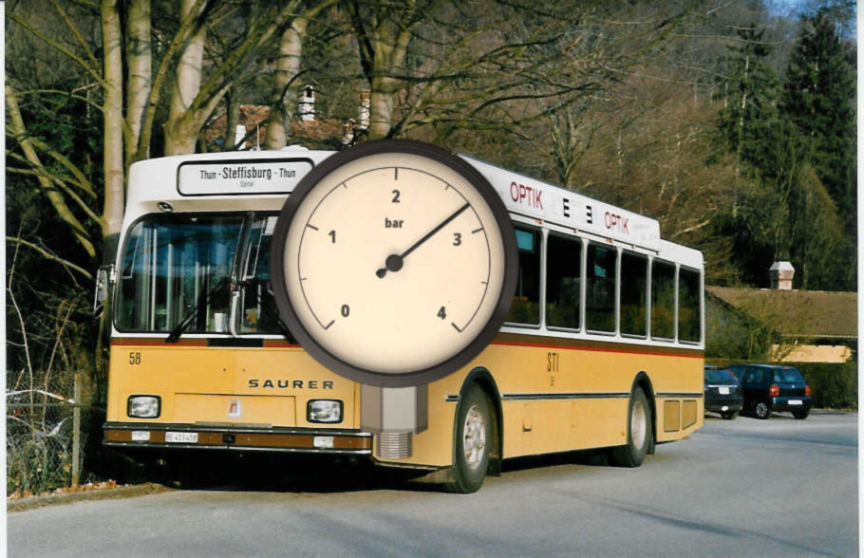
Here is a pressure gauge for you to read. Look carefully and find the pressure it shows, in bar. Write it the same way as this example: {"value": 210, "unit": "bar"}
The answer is {"value": 2.75, "unit": "bar"}
